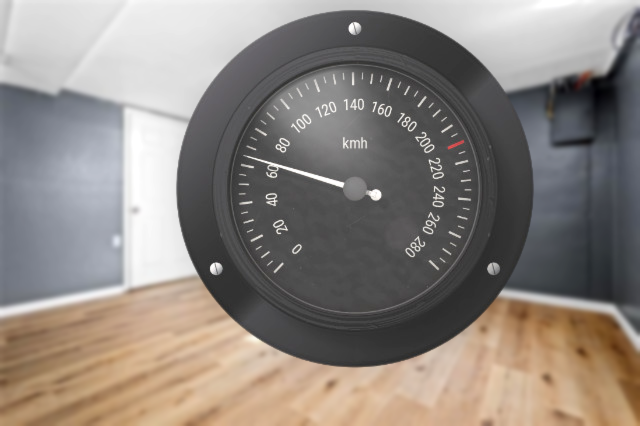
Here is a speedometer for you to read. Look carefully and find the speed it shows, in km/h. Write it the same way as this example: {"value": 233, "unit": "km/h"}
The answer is {"value": 65, "unit": "km/h"}
